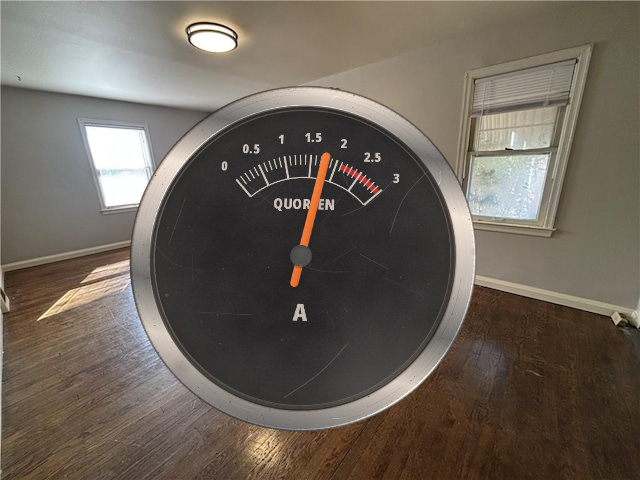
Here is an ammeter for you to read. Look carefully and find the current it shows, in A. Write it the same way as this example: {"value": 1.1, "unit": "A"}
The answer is {"value": 1.8, "unit": "A"}
